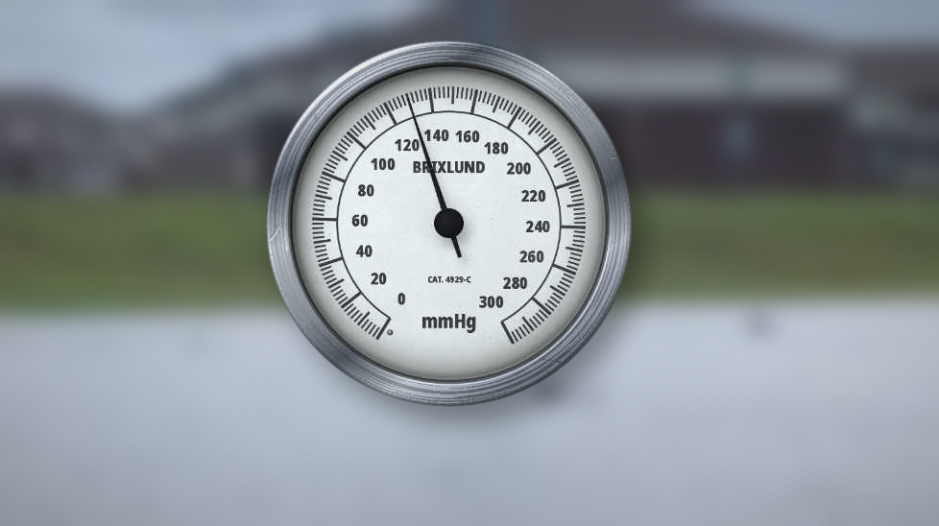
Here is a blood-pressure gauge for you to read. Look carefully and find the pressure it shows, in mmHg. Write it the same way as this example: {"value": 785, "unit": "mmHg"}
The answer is {"value": 130, "unit": "mmHg"}
